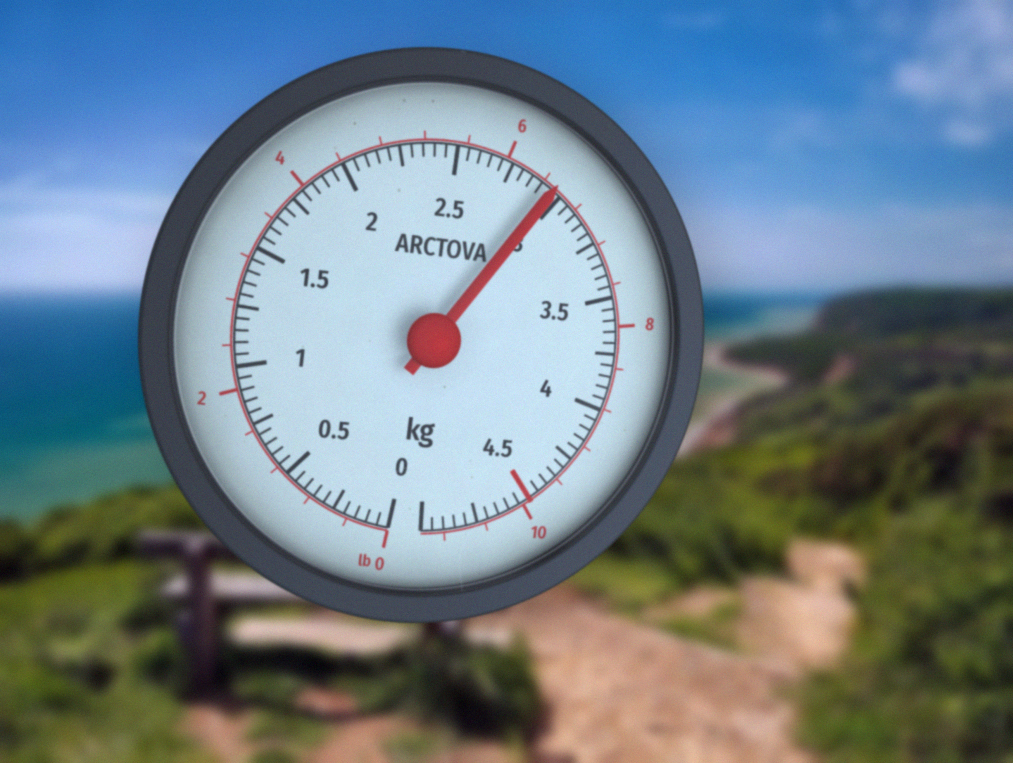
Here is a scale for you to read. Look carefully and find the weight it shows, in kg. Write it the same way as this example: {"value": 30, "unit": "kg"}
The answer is {"value": 2.95, "unit": "kg"}
